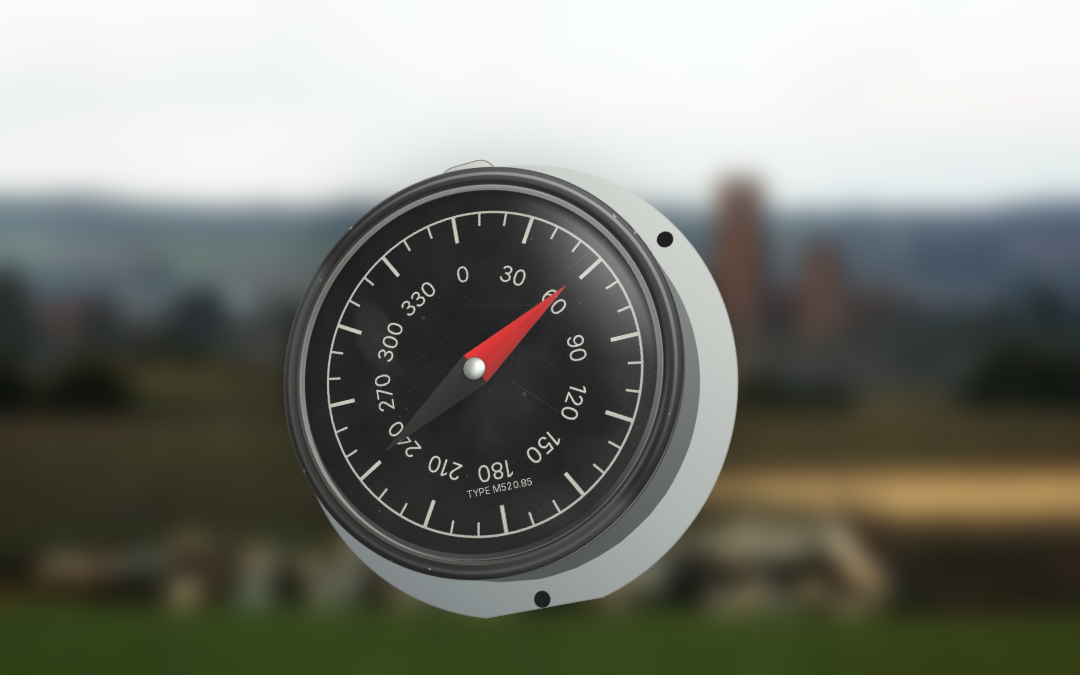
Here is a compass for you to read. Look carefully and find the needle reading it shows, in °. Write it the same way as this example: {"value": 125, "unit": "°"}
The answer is {"value": 60, "unit": "°"}
